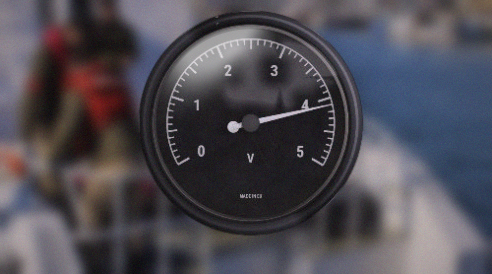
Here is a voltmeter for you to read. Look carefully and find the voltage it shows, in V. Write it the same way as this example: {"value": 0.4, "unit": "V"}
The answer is {"value": 4.1, "unit": "V"}
